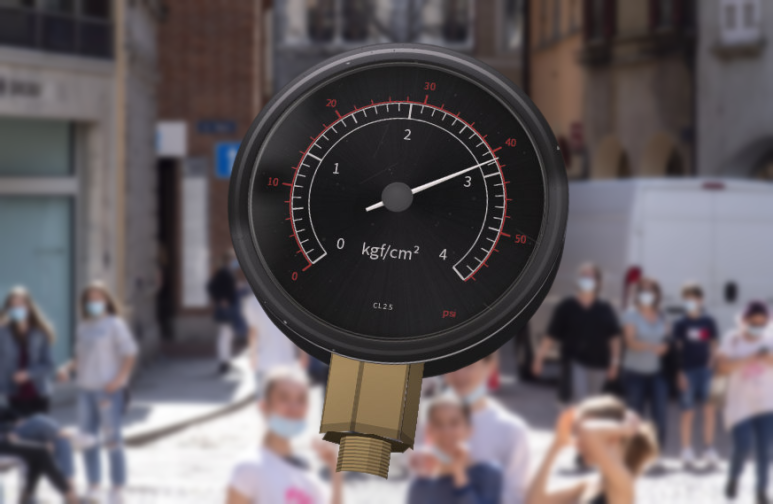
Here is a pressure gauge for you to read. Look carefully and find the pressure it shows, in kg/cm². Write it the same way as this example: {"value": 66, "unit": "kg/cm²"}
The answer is {"value": 2.9, "unit": "kg/cm²"}
